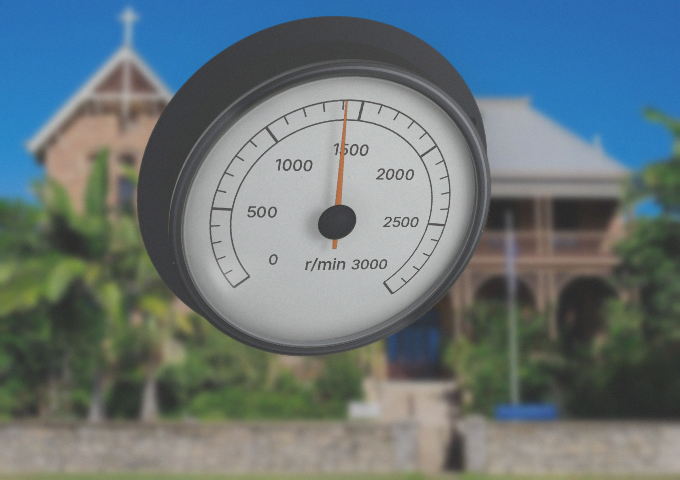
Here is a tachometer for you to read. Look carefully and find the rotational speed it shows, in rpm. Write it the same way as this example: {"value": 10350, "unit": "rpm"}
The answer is {"value": 1400, "unit": "rpm"}
